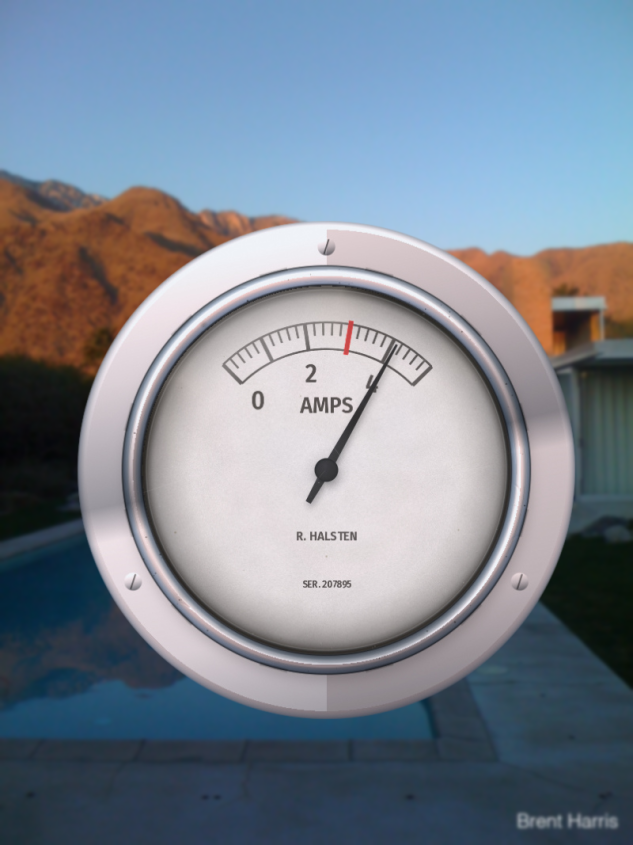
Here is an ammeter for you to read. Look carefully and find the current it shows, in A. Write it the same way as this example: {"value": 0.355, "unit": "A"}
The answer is {"value": 4.1, "unit": "A"}
